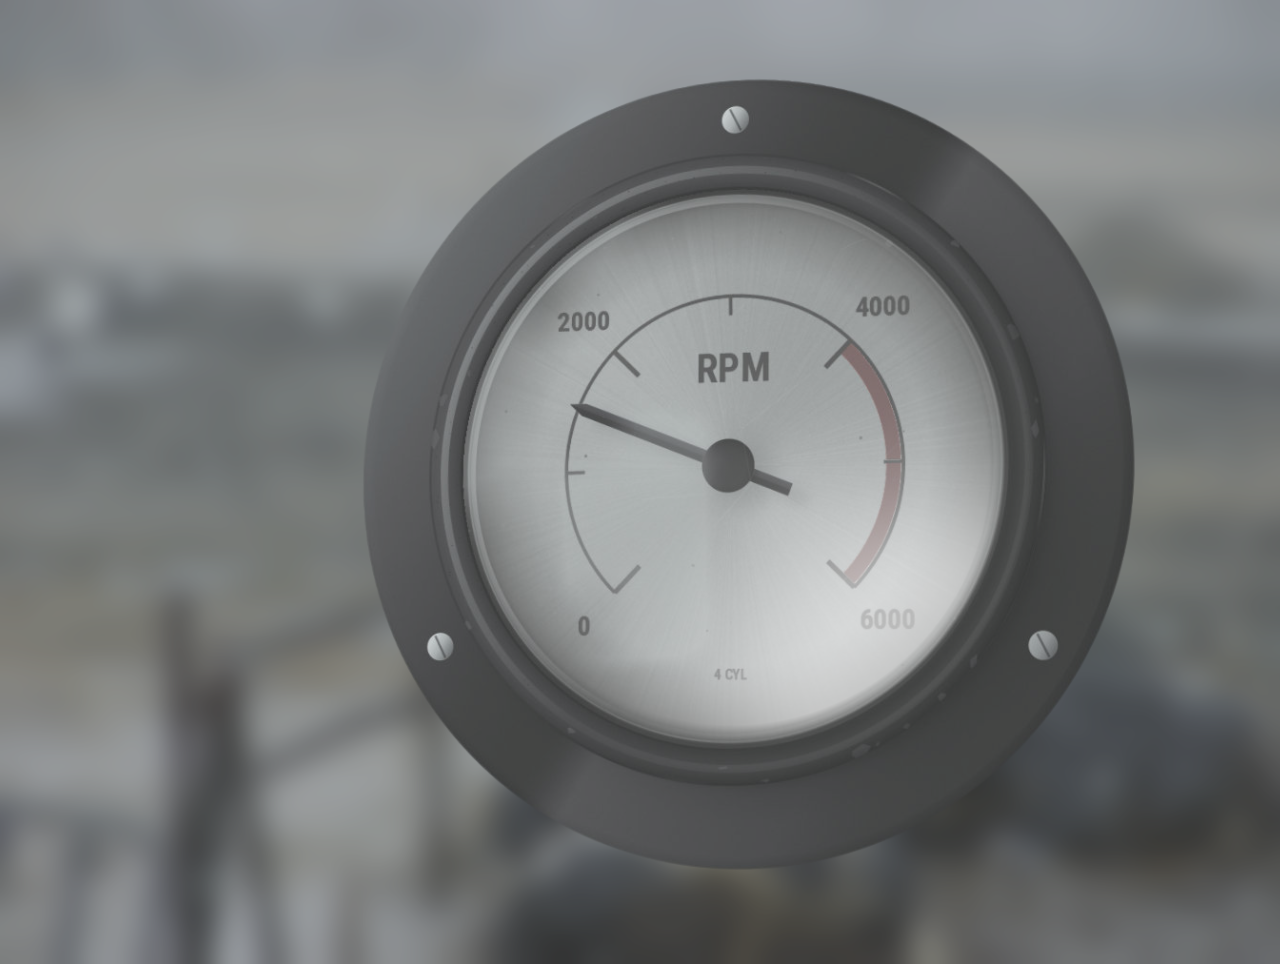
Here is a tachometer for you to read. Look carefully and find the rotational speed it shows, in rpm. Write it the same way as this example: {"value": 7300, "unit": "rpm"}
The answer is {"value": 1500, "unit": "rpm"}
